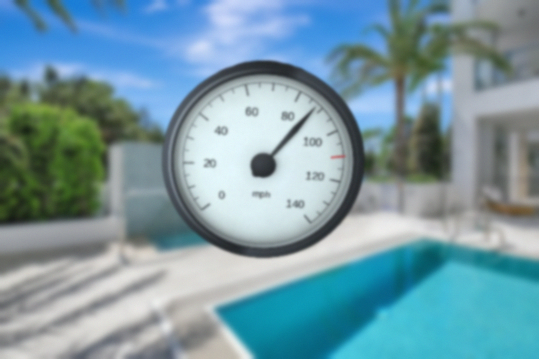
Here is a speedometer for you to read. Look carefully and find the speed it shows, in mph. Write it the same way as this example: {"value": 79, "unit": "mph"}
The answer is {"value": 87.5, "unit": "mph"}
